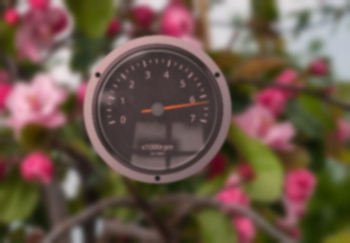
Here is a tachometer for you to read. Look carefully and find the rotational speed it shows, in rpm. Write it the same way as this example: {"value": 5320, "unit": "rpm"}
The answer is {"value": 6250, "unit": "rpm"}
